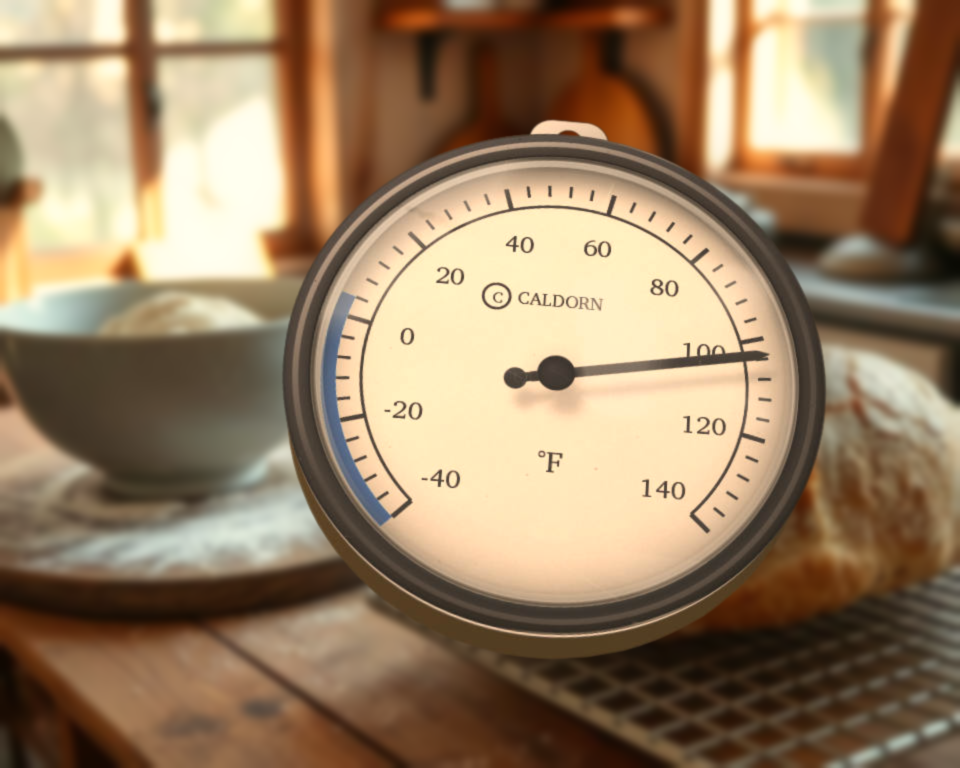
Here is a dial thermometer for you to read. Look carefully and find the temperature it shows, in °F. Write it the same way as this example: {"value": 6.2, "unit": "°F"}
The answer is {"value": 104, "unit": "°F"}
